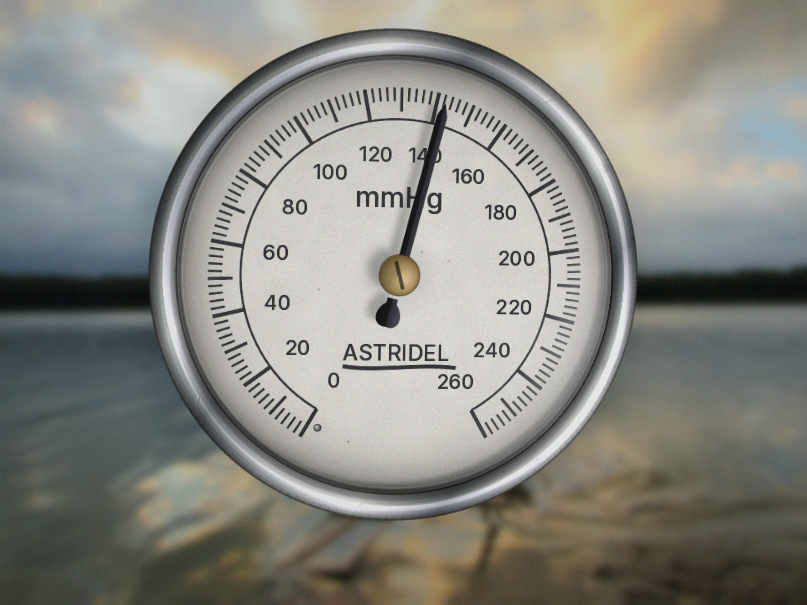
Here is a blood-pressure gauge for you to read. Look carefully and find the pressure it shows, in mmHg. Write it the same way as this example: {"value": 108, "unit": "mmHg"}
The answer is {"value": 142, "unit": "mmHg"}
